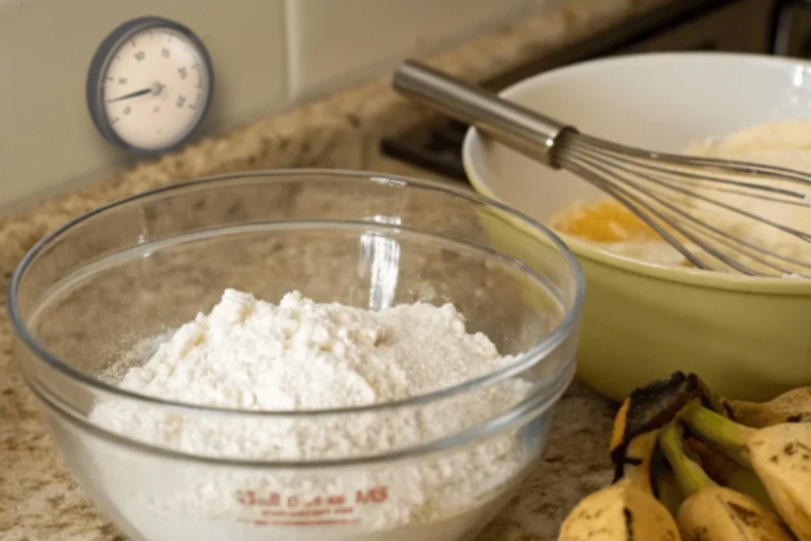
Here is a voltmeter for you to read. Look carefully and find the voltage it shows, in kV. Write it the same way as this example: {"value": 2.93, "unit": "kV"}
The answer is {"value": 2.5, "unit": "kV"}
